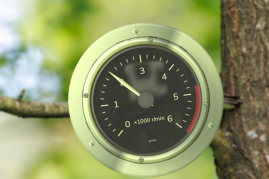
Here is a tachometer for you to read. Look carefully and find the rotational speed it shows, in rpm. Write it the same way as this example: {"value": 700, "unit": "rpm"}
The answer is {"value": 2000, "unit": "rpm"}
